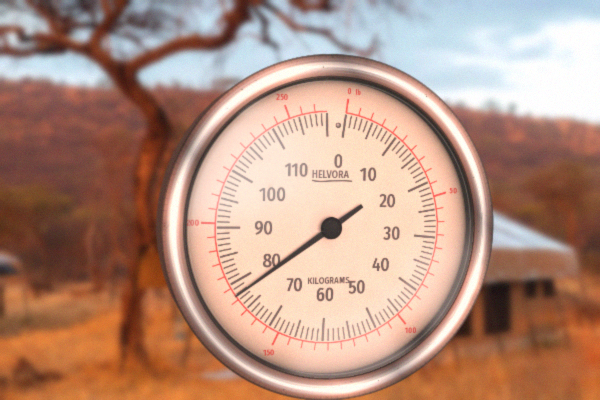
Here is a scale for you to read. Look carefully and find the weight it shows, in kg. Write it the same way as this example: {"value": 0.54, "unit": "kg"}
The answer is {"value": 78, "unit": "kg"}
